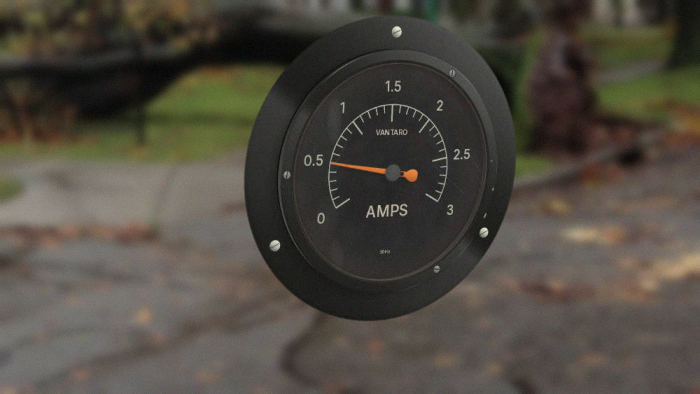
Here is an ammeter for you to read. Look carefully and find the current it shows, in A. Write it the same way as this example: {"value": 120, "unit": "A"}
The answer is {"value": 0.5, "unit": "A"}
